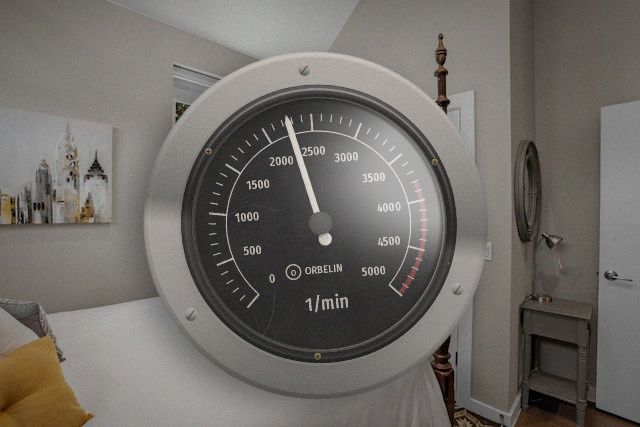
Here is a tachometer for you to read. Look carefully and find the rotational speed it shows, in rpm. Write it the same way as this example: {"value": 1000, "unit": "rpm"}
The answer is {"value": 2250, "unit": "rpm"}
